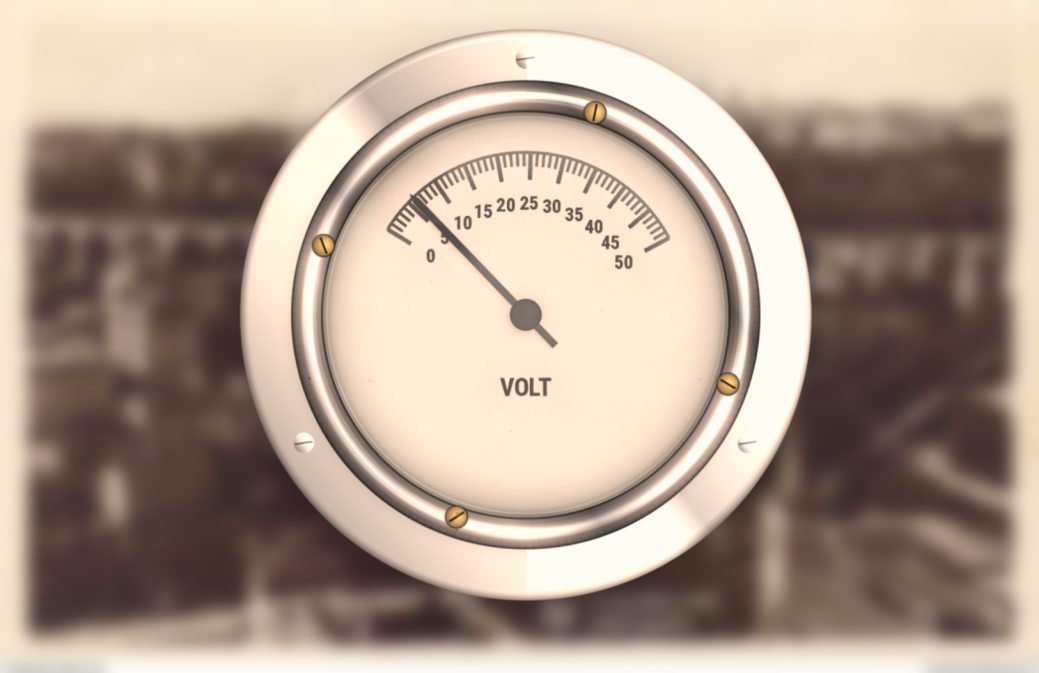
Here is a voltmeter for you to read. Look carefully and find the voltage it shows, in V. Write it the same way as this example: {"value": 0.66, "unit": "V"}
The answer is {"value": 6, "unit": "V"}
